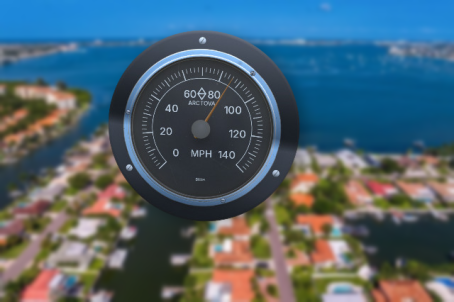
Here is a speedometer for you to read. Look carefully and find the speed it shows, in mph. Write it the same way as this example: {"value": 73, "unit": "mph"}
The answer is {"value": 86, "unit": "mph"}
